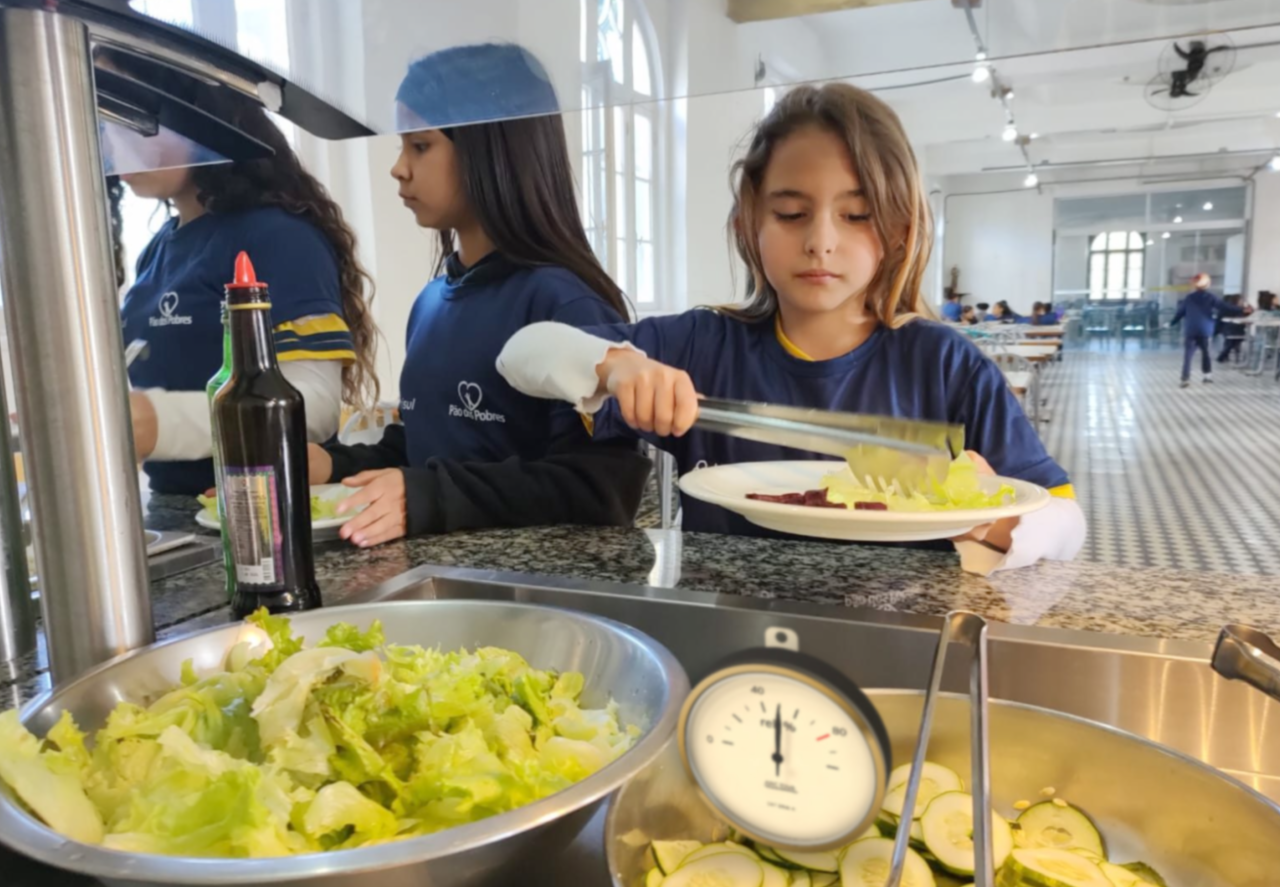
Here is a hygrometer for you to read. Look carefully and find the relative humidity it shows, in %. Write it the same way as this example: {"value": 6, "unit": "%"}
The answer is {"value": 50, "unit": "%"}
